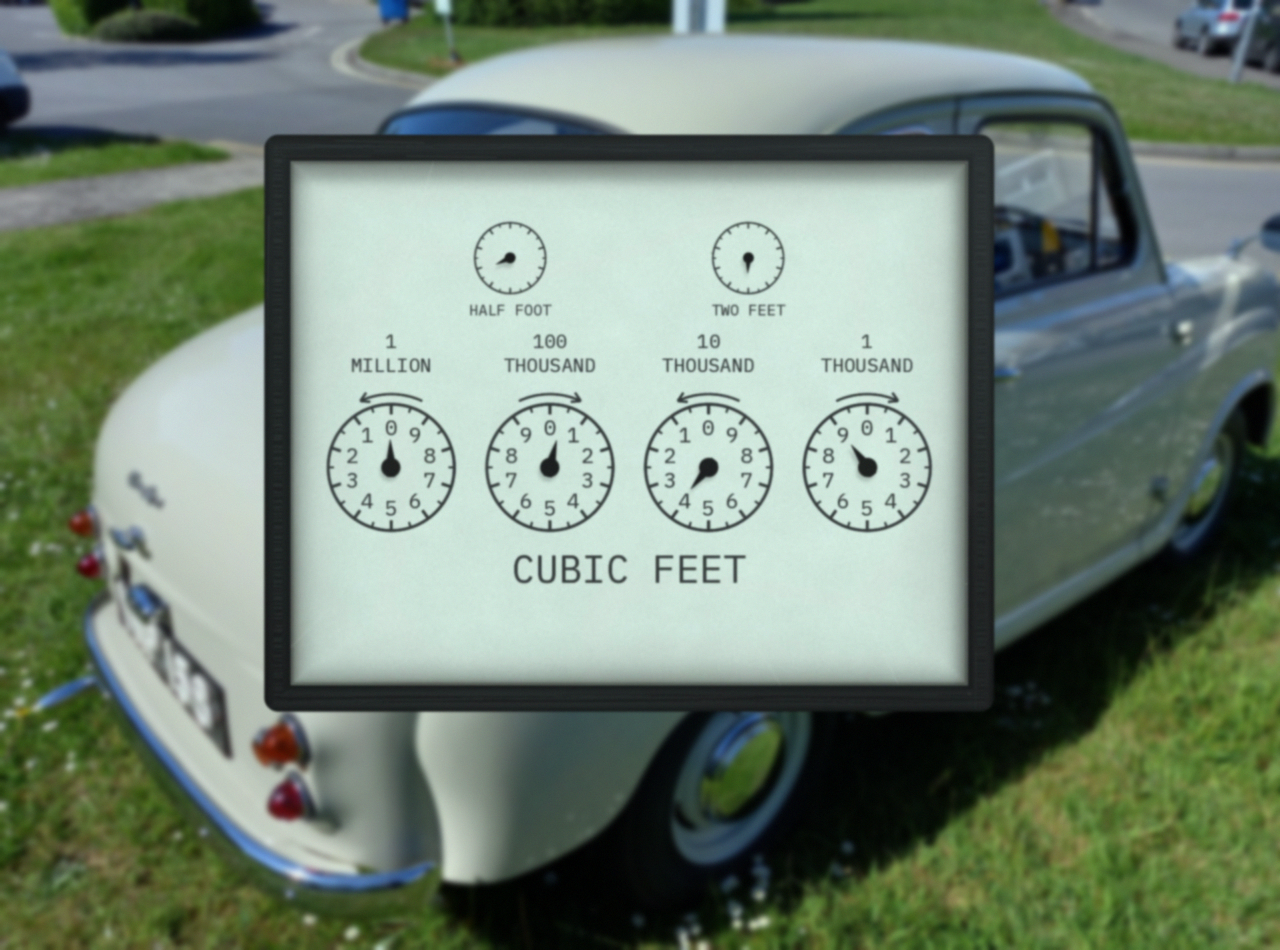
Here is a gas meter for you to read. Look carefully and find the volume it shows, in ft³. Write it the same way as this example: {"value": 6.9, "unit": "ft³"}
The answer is {"value": 3900, "unit": "ft³"}
